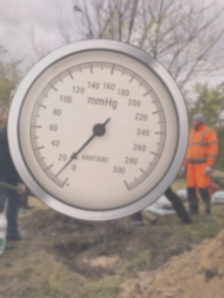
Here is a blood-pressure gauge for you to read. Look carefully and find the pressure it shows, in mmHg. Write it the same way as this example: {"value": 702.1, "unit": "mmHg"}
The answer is {"value": 10, "unit": "mmHg"}
